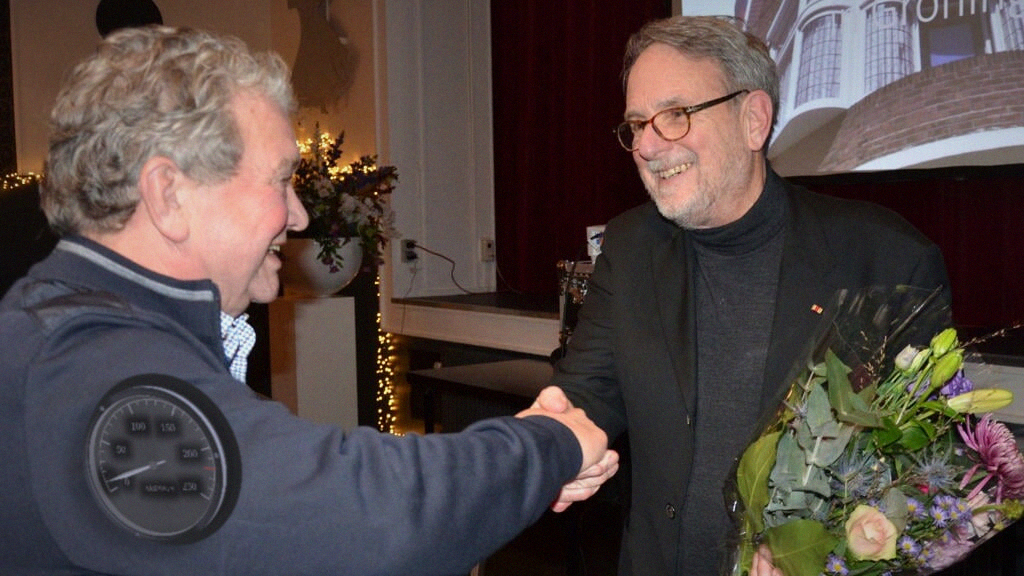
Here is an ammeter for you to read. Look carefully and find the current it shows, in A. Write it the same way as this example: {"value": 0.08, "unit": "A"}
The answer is {"value": 10, "unit": "A"}
